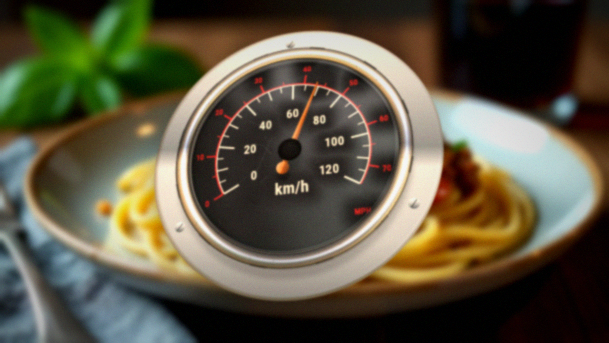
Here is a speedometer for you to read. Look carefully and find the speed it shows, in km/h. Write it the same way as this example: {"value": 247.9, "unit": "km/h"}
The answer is {"value": 70, "unit": "km/h"}
